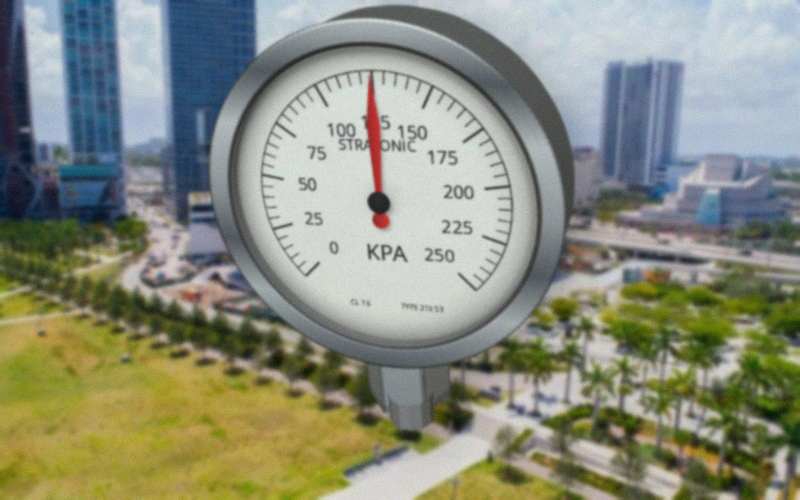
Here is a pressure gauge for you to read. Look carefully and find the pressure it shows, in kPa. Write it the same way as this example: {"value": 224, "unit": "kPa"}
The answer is {"value": 125, "unit": "kPa"}
